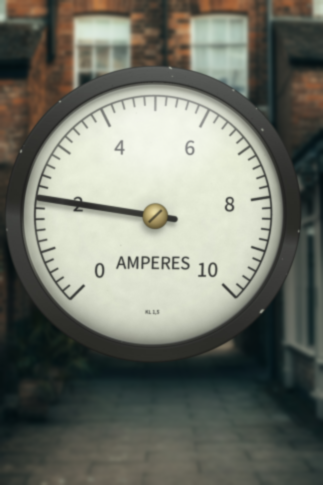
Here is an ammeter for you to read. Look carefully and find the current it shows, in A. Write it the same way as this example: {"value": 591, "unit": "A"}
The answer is {"value": 2, "unit": "A"}
